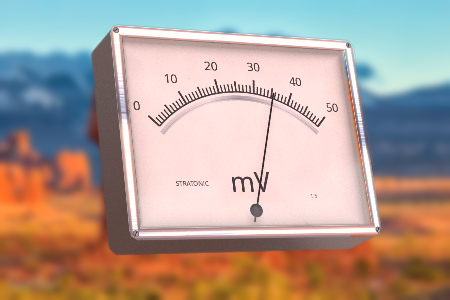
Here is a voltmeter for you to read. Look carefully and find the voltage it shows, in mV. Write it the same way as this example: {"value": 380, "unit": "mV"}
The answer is {"value": 35, "unit": "mV"}
